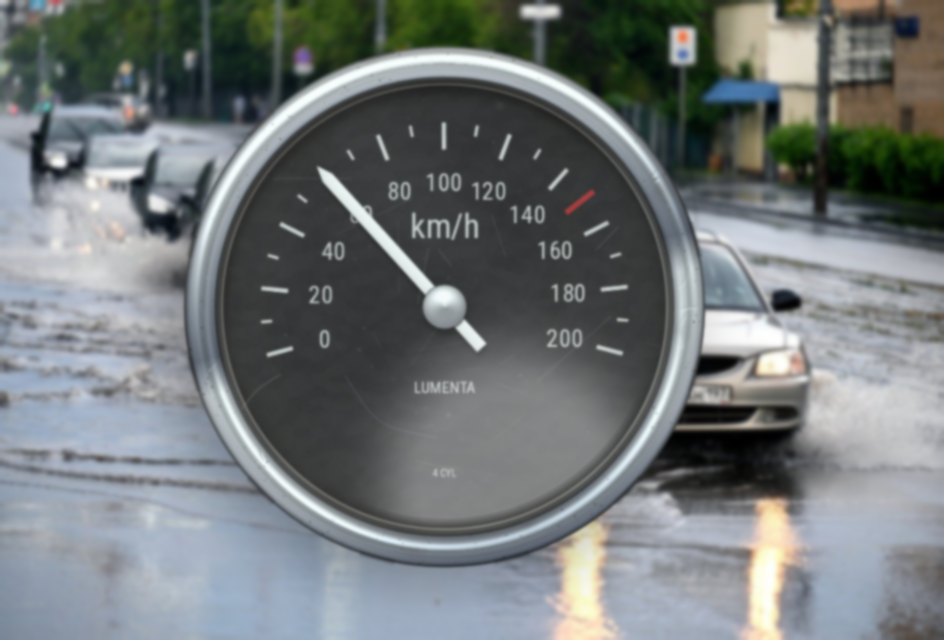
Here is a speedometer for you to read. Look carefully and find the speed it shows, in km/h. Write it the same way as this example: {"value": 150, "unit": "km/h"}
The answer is {"value": 60, "unit": "km/h"}
